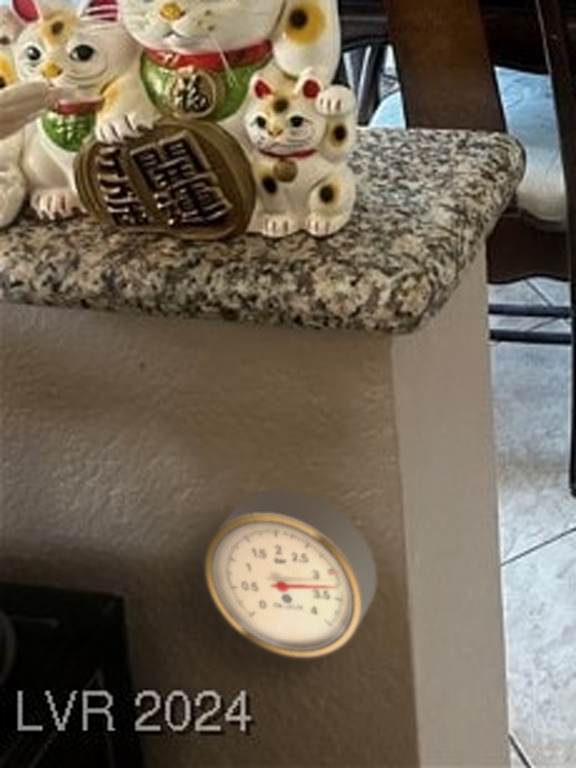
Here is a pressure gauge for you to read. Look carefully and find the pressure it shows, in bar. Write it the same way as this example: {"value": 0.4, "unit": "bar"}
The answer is {"value": 3.25, "unit": "bar"}
